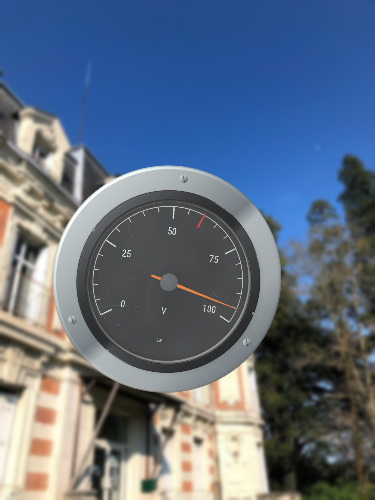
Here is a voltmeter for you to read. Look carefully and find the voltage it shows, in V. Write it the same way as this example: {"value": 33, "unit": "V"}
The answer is {"value": 95, "unit": "V"}
